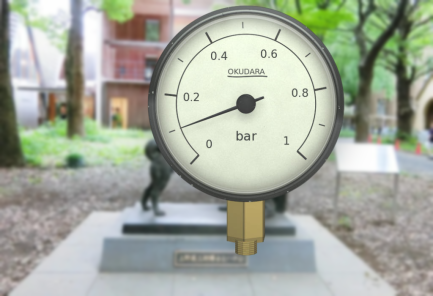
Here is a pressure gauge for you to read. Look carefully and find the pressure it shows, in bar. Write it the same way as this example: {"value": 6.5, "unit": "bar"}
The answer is {"value": 0.1, "unit": "bar"}
